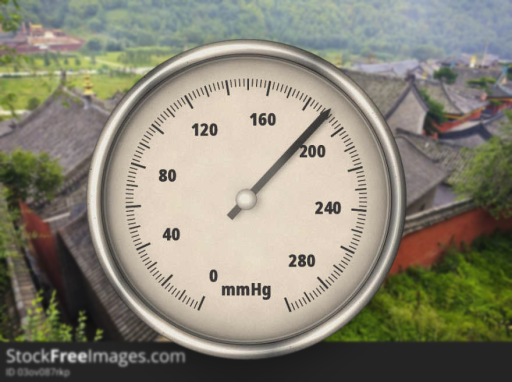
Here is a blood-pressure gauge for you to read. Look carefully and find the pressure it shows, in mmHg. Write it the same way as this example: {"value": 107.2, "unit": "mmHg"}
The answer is {"value": 190, "unit": "mmHg"}
